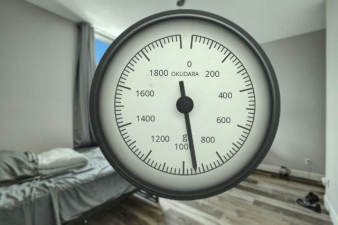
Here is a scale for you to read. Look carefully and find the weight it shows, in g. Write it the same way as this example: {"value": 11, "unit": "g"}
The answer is {"value": 940, "unit": "g"}
